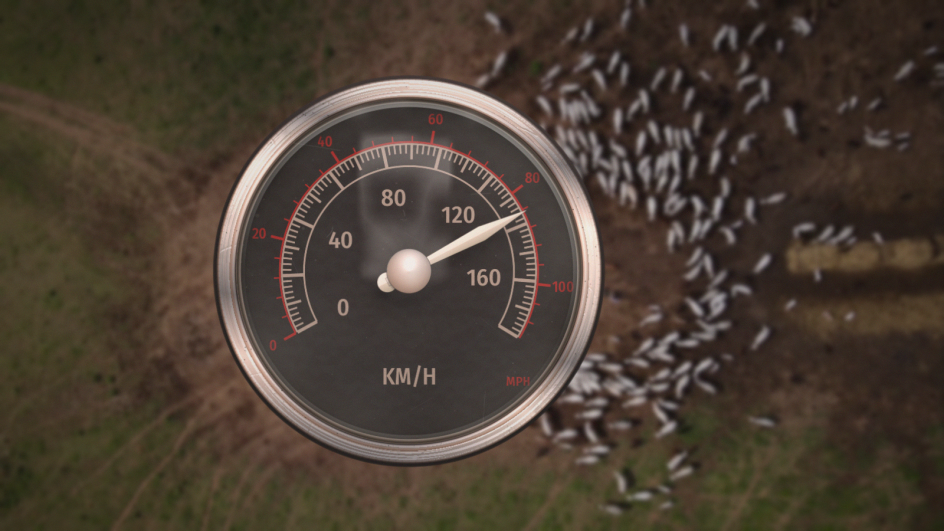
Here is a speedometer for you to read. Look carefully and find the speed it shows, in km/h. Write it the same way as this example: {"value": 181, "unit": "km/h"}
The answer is {"value": 136, "unit": "km/h"}
